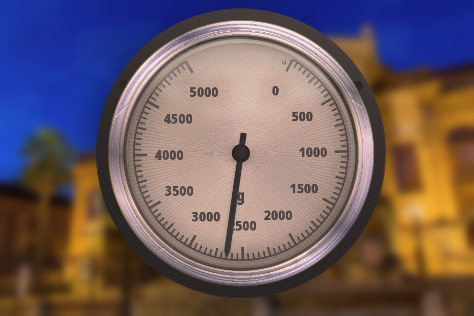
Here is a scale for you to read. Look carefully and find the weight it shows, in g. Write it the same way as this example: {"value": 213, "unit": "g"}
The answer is {"value": 2650, "unit": "g"}
